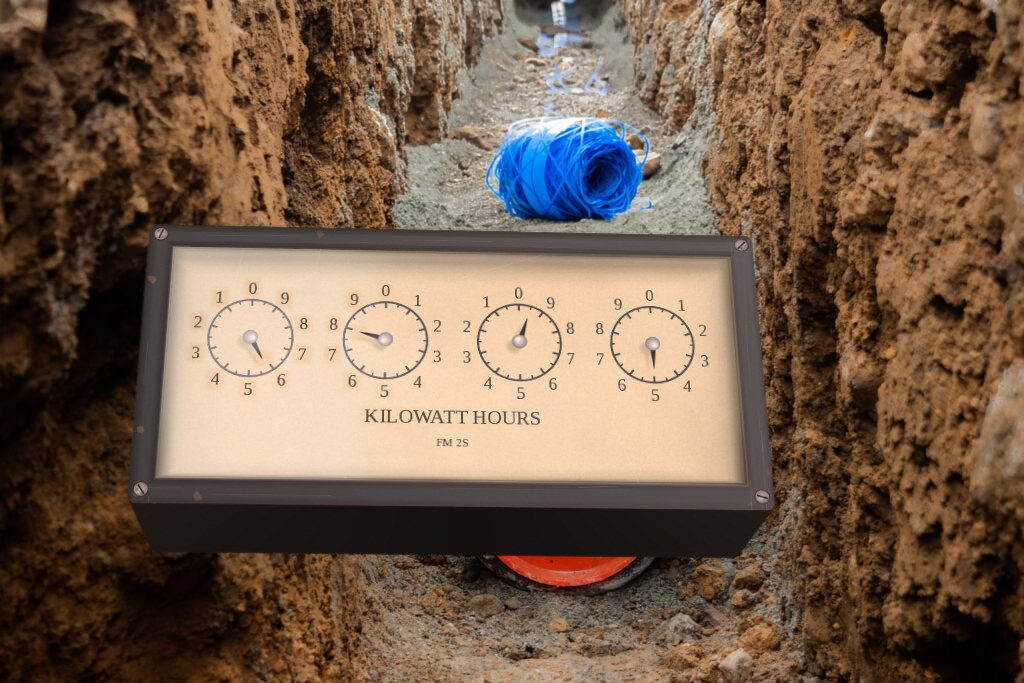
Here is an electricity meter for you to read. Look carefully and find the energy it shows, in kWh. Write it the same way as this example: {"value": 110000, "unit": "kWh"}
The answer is {"value": 5795, "unit": "kWh"}
